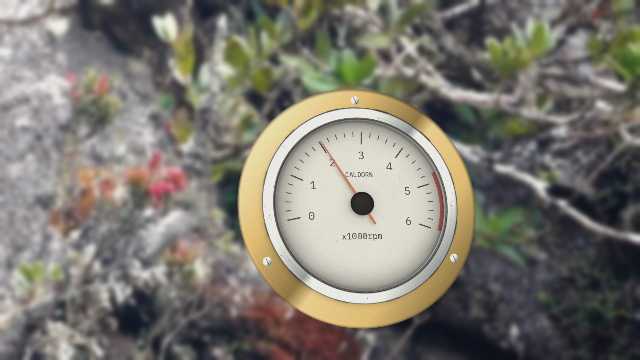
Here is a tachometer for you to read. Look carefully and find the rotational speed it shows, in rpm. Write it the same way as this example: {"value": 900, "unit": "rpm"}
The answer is {"value": 2000, "unit": "rpm"}
